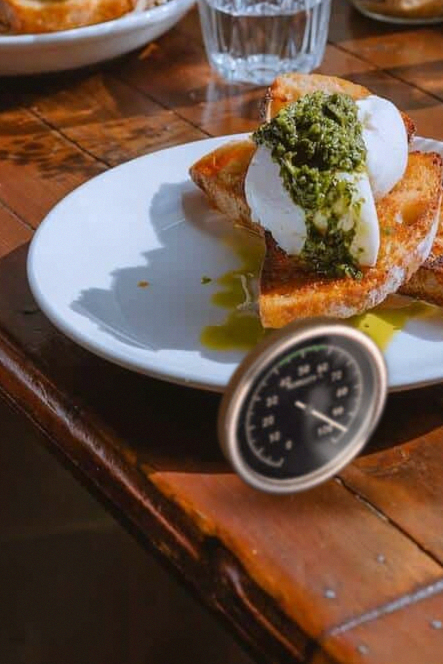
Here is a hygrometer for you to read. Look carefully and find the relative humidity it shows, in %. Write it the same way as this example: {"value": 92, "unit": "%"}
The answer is {"value": 95, "unit": "%"}
